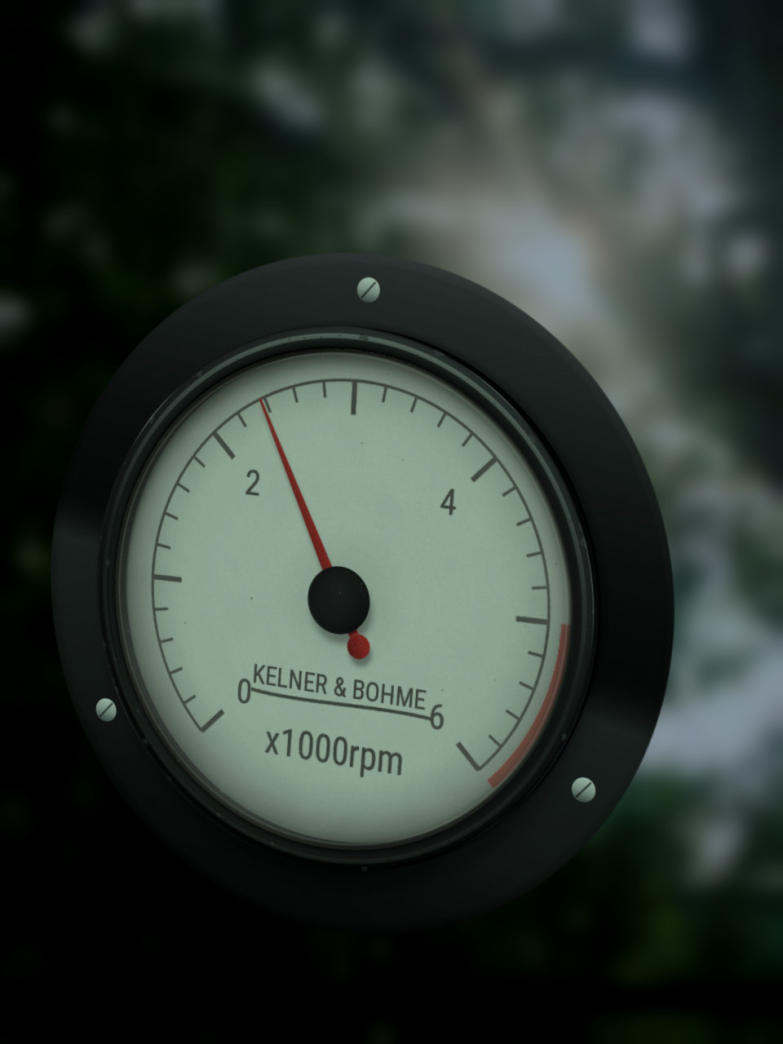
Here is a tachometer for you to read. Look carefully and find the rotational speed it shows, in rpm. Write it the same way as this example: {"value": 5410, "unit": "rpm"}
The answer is {"value": 2400, "unit": "rpm"}
